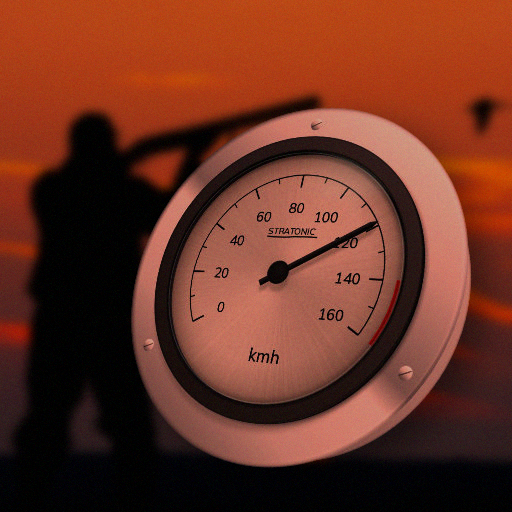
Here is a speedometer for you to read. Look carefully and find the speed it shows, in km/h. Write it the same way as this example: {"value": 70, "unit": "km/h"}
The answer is {"value": 120, "unit": "km/h"}
